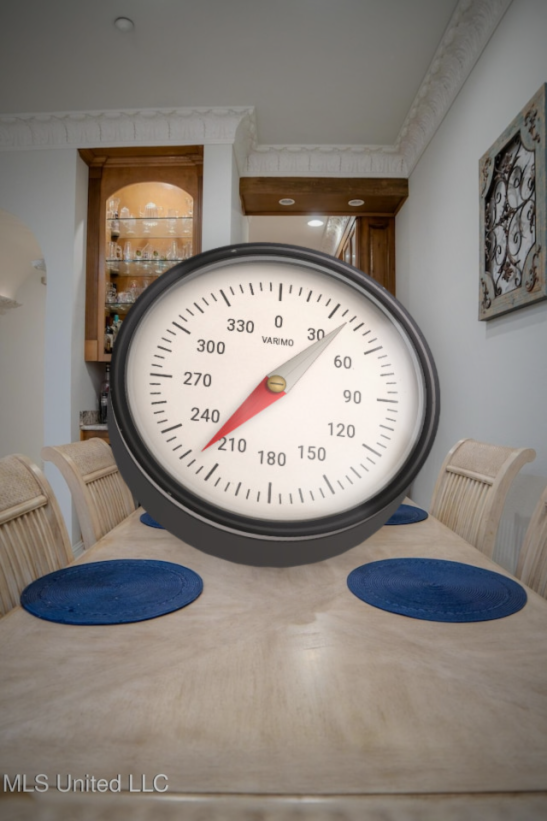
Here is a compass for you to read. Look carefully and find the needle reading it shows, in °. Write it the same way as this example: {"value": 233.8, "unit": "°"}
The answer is {"value": 220, "unit": "°"}
